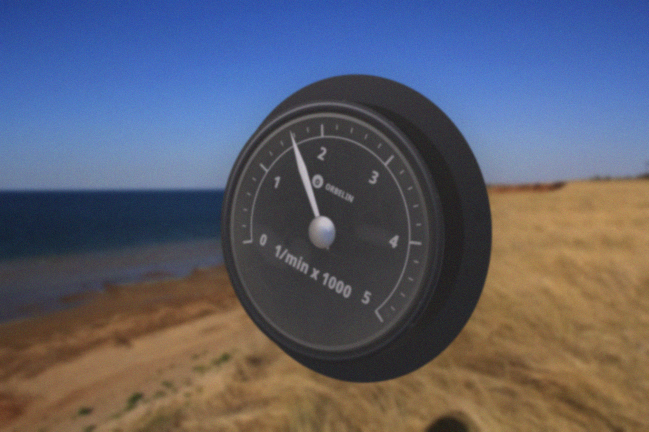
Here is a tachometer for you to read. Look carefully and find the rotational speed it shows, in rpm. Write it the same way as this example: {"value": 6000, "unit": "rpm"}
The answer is {"value": 1600, "unit": "rpm"}
